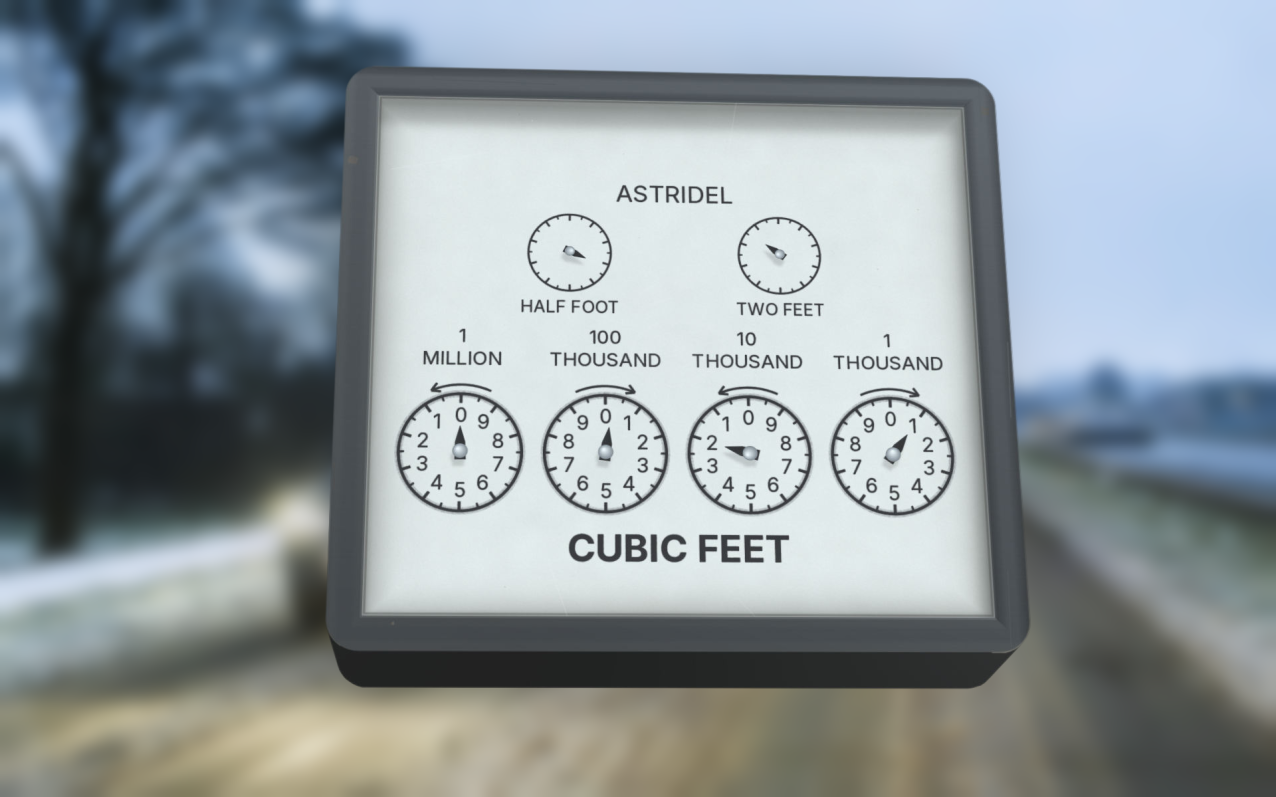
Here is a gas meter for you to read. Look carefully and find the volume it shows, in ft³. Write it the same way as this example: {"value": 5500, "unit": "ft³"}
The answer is {"value": 2100, "unit": "ft³"}
